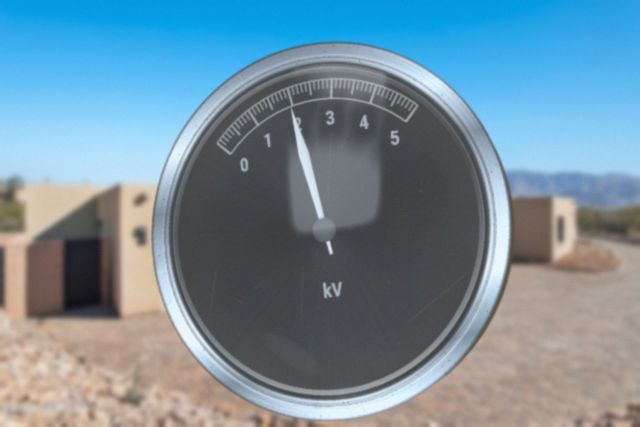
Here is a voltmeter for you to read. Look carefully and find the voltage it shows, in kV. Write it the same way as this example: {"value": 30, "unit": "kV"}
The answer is {"value": 2, "unit": "kV"}
